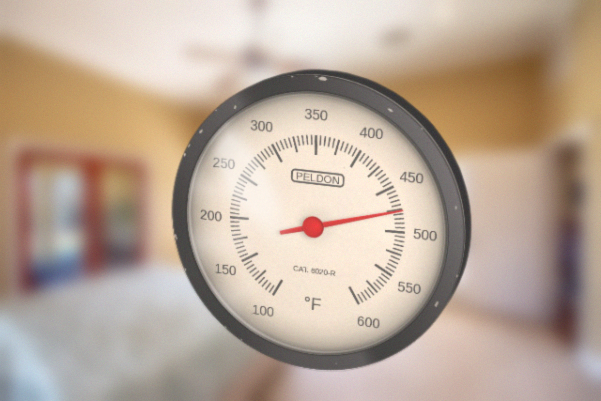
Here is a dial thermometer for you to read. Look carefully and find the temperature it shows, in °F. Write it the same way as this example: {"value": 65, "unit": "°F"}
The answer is {"value": 475, "unit": "°F"}
